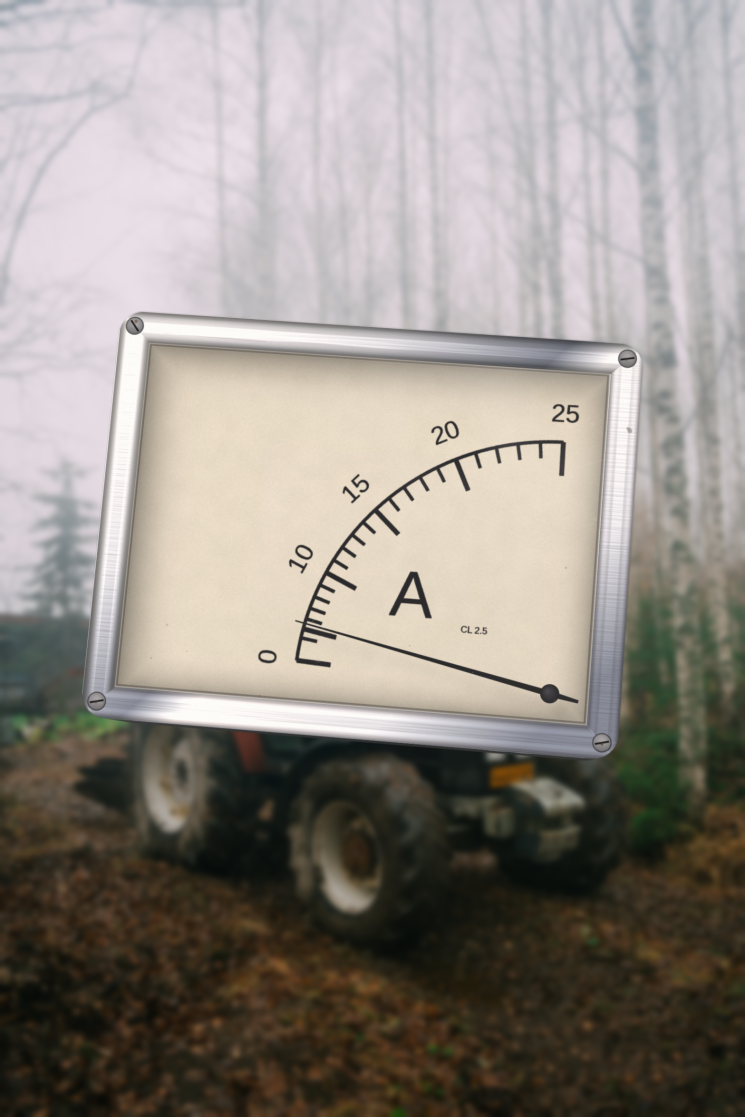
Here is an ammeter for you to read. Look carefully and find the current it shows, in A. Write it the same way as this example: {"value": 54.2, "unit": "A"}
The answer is {"value": 5.5, "unit": "A"}
